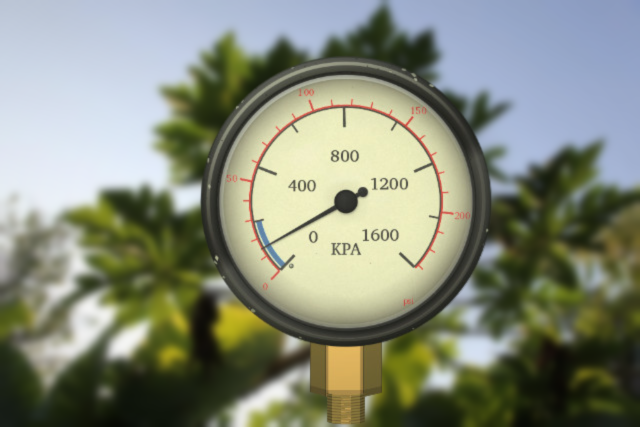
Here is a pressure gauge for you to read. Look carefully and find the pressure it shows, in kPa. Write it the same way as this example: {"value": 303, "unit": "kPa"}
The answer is {"value": 100, "unit": "kPa"}
